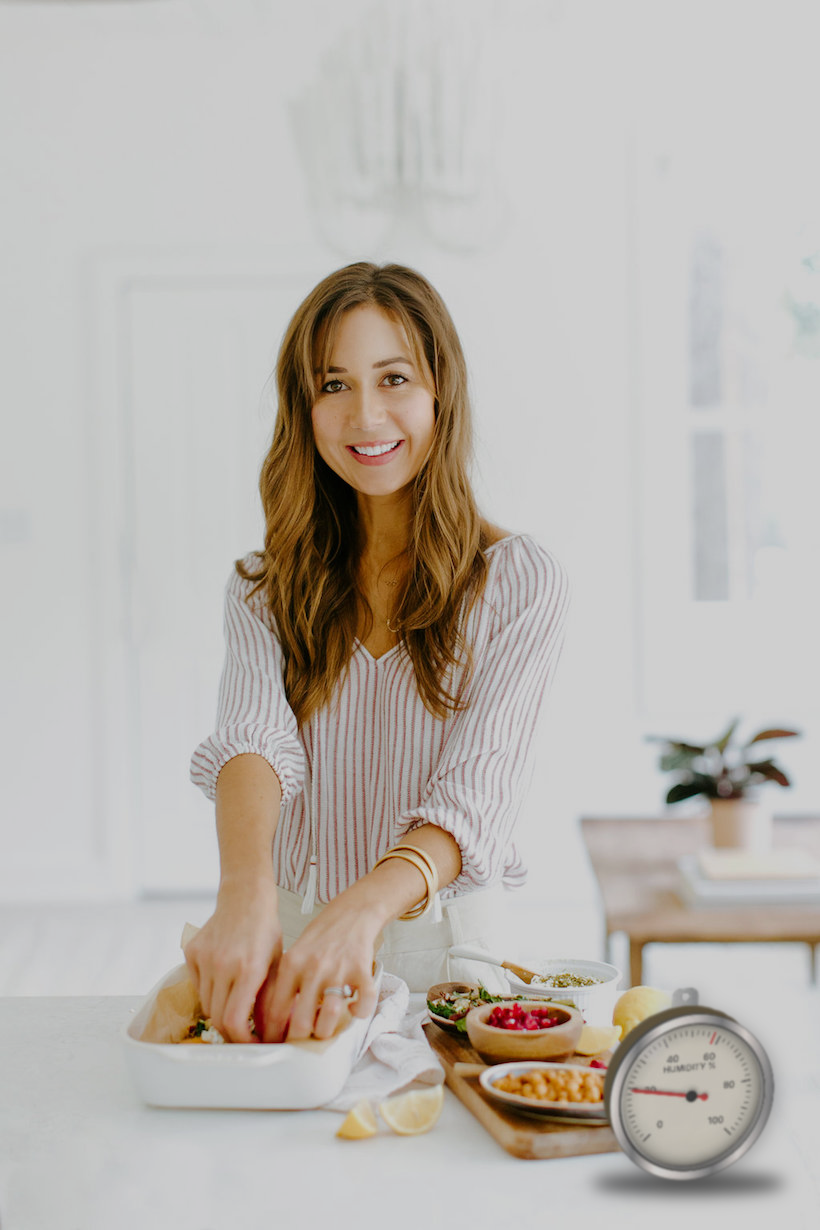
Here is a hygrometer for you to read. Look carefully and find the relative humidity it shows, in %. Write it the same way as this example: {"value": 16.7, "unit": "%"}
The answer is {"value": 20, "unit": "%"}
